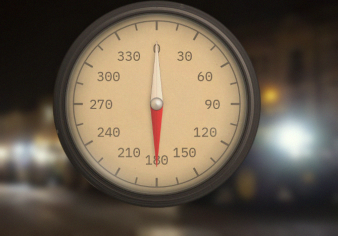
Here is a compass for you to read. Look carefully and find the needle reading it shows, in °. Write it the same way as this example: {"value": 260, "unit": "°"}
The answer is {"value": 180, "unit": "°"}
